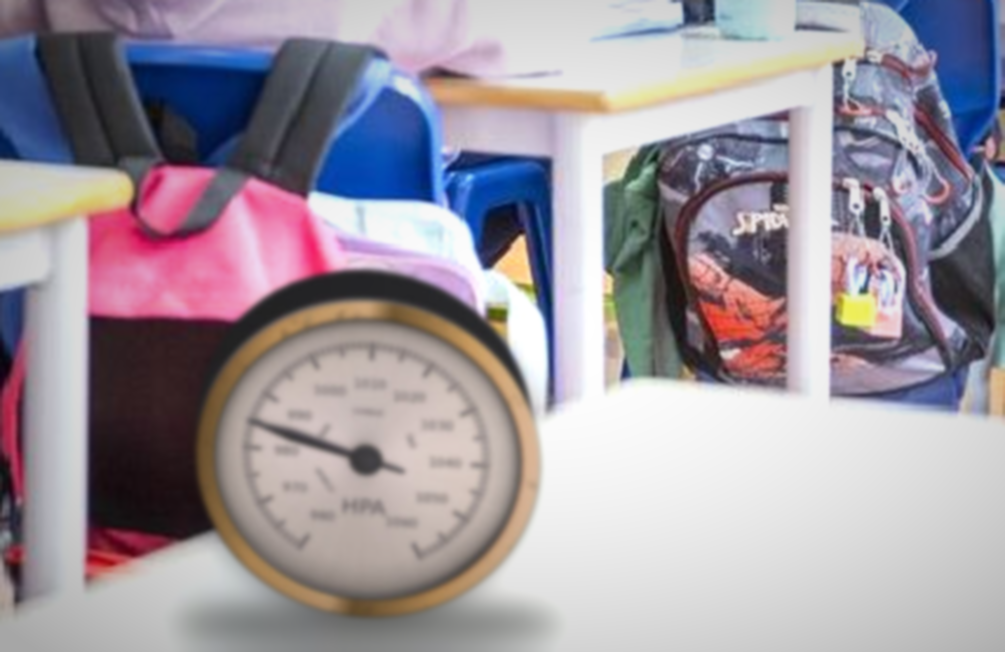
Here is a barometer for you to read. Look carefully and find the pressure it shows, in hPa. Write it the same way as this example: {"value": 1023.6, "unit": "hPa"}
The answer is {"value": 985, "unit": "hPa"}
